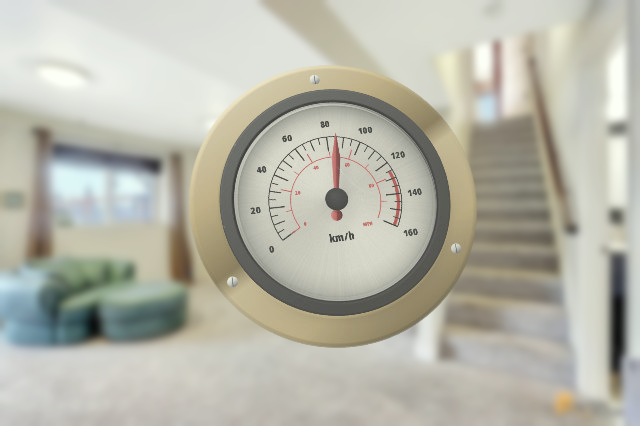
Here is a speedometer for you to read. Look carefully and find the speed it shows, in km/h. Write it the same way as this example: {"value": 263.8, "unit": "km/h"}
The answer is {"value": 85, "unit": "km/h"}
